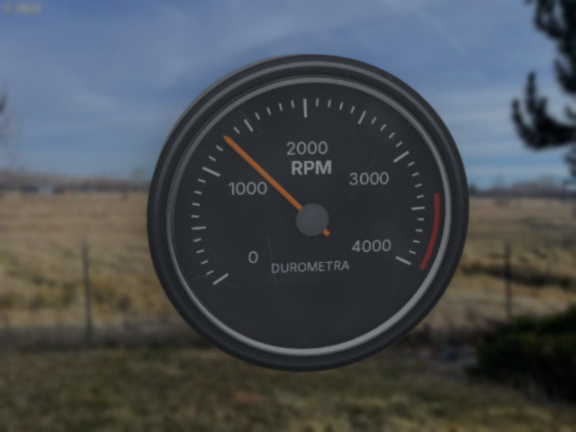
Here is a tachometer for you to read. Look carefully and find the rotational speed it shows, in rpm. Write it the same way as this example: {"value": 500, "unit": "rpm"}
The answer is {"value": 1300, "unit": "rpm"}
